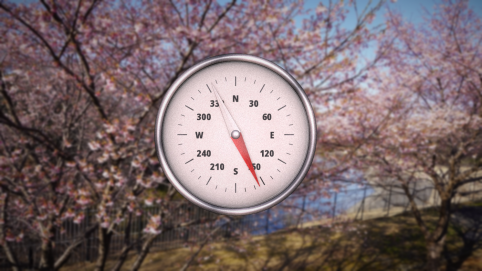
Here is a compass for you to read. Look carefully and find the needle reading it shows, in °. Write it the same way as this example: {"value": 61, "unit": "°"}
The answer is {"value": 155, "unit": "°"}
